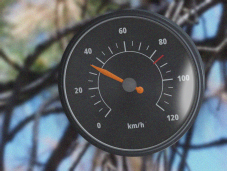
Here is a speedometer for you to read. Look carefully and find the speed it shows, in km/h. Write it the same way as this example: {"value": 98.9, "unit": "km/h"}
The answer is {"value": 35, "unit": "km/h"}
